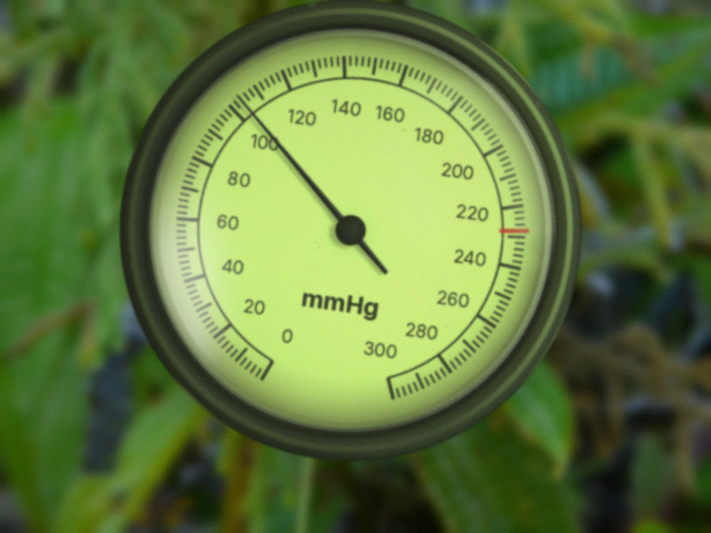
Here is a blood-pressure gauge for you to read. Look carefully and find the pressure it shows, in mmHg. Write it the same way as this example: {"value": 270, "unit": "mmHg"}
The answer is {"value": 104, "unit": "mmHg"}
